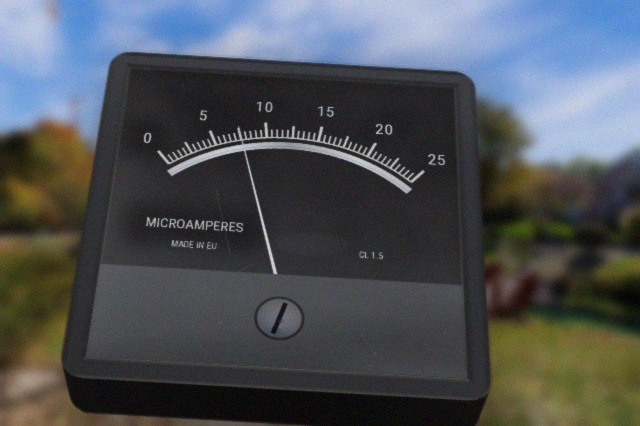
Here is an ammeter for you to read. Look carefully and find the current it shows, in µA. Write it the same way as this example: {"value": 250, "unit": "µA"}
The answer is {"value": 7.5, "unit": "µA"}
